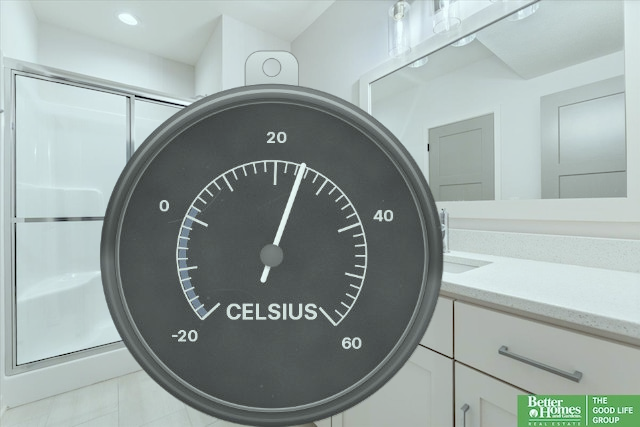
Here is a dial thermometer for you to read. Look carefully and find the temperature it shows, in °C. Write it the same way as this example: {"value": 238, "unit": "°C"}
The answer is {"value": 25, "unit": "°C"}
